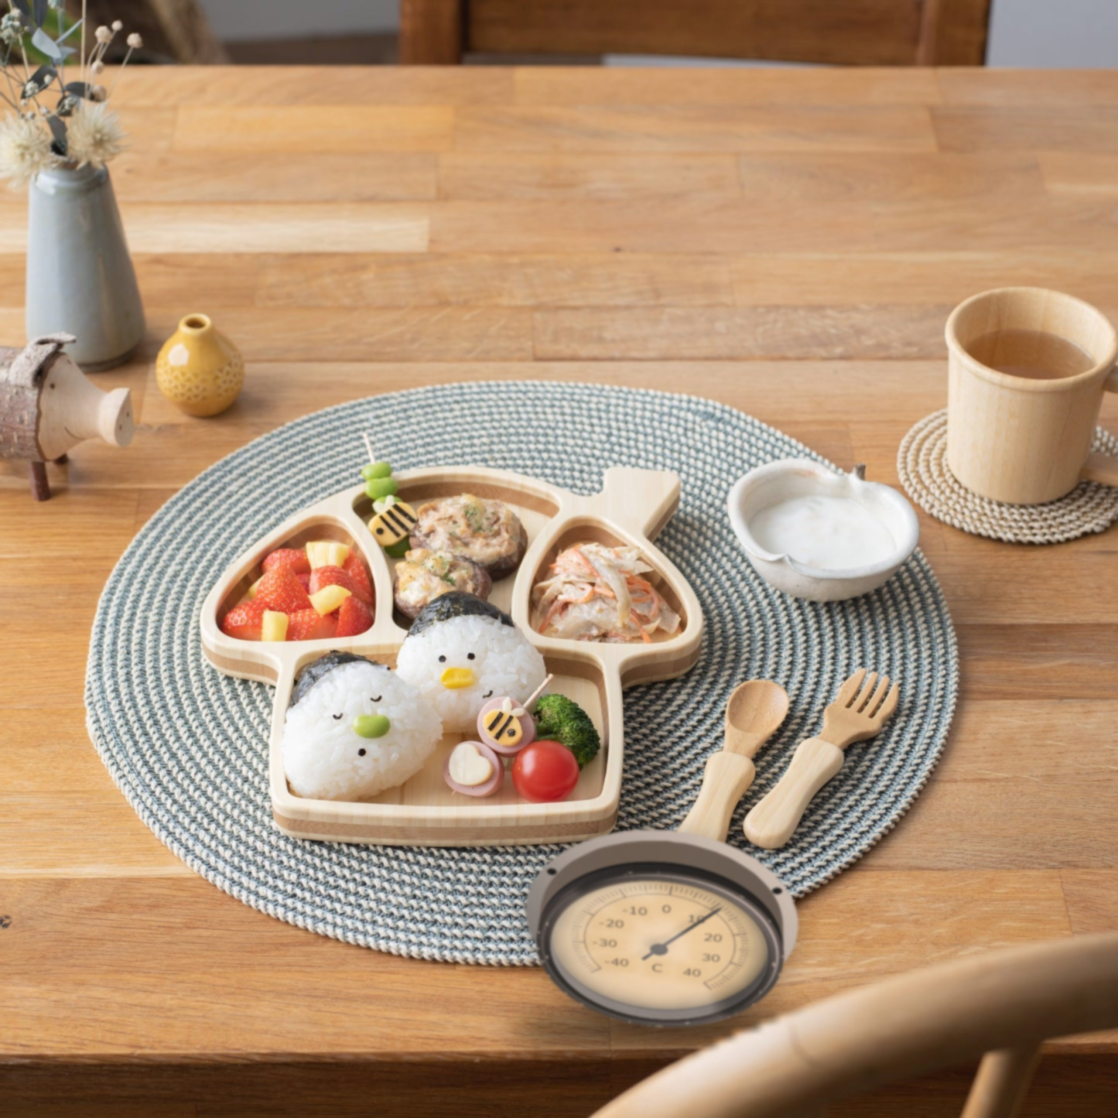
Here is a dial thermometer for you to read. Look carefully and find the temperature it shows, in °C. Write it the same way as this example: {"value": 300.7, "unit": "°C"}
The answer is {"value": 10, "unit": "°C"}
